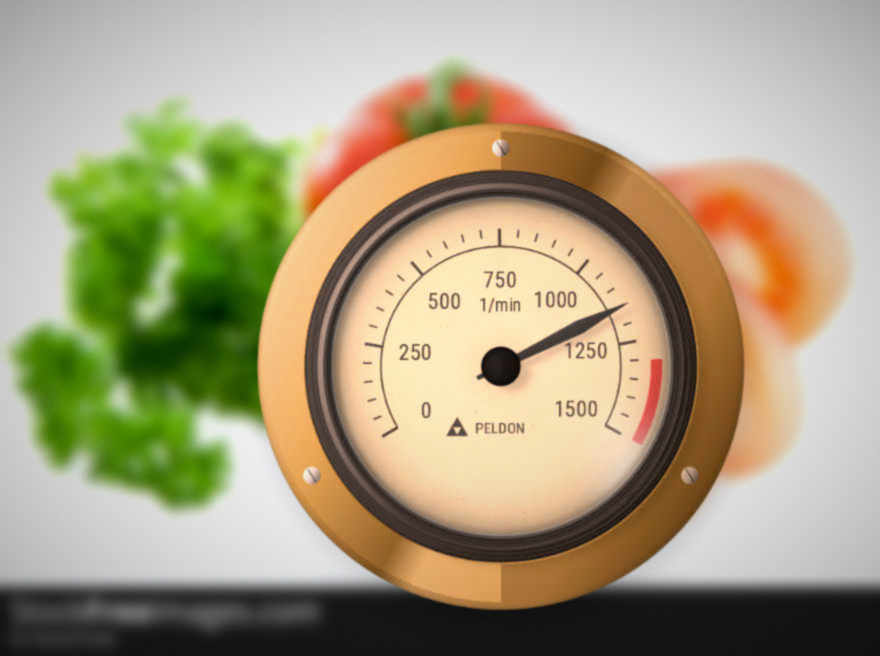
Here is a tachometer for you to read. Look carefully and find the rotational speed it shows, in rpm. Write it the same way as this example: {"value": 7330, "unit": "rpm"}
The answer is {"value": 1150, "unit": "rpm"}
